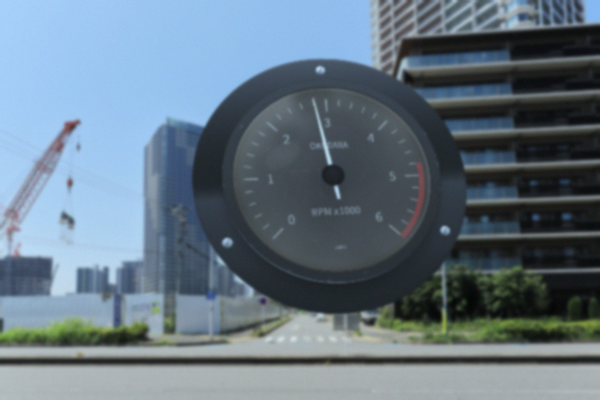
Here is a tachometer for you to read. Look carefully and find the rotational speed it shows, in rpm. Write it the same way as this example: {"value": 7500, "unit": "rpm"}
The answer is {"value": 2800, "unit": "rpm"}
